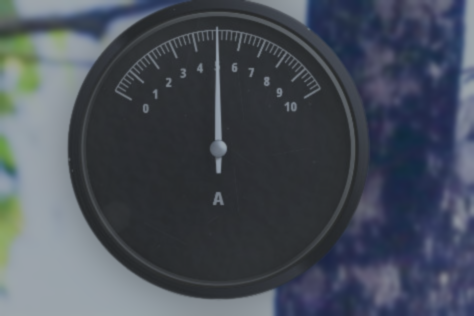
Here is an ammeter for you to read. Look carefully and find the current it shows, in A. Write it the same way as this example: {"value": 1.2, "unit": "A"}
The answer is {"value": 5, "unit": "A"}
